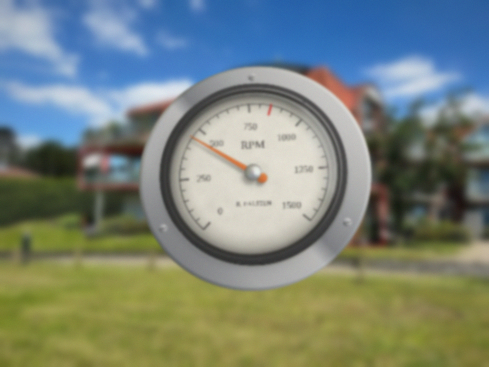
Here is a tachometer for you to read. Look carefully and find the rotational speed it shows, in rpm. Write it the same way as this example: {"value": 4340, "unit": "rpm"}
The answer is {"value": 450, "unit": "rpm"}
